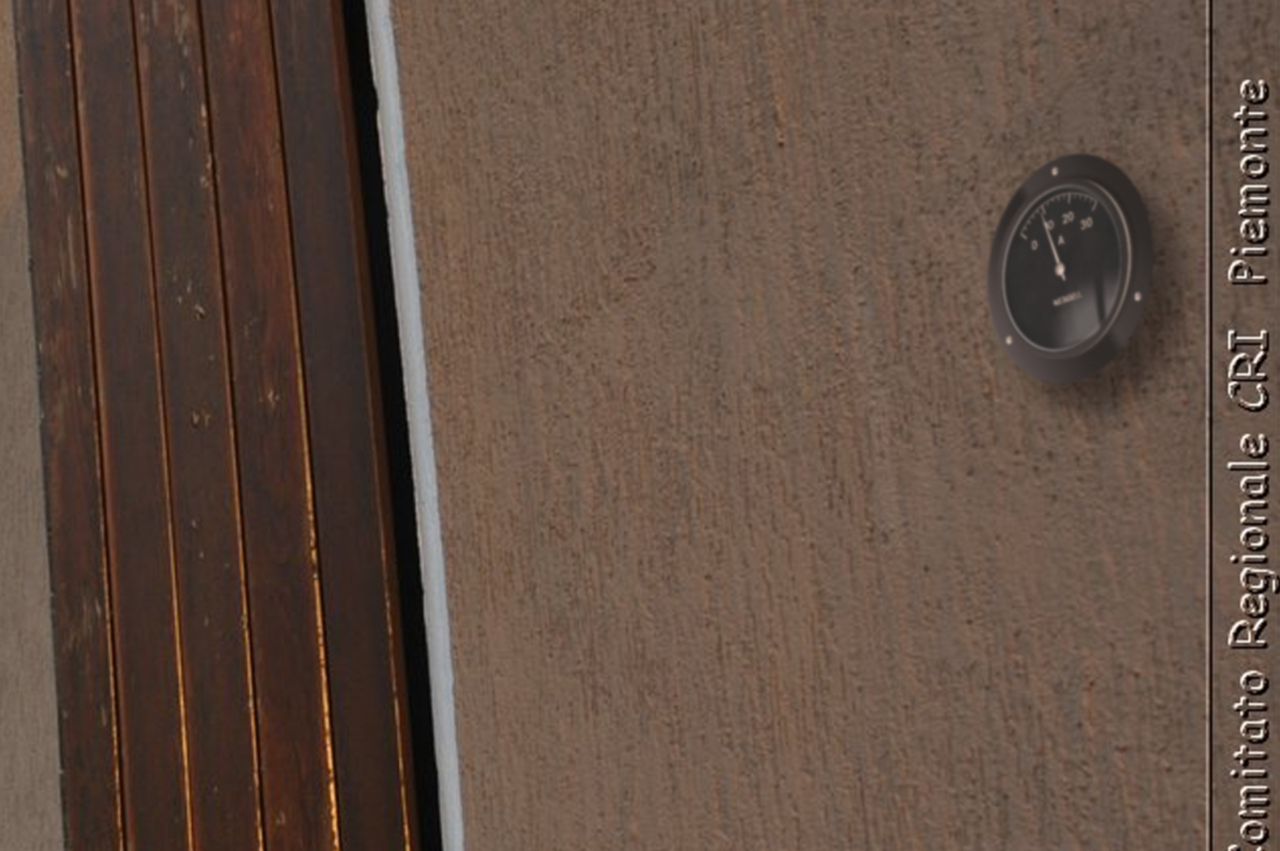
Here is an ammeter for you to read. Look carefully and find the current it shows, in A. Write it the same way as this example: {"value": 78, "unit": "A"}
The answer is {"value": 10, "unit": "A"}
